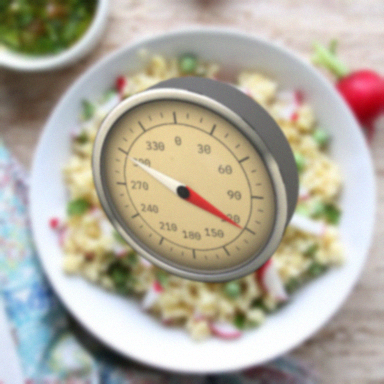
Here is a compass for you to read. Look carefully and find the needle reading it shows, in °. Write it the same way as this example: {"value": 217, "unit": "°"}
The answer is {"value": 120, "unit": "°"}
